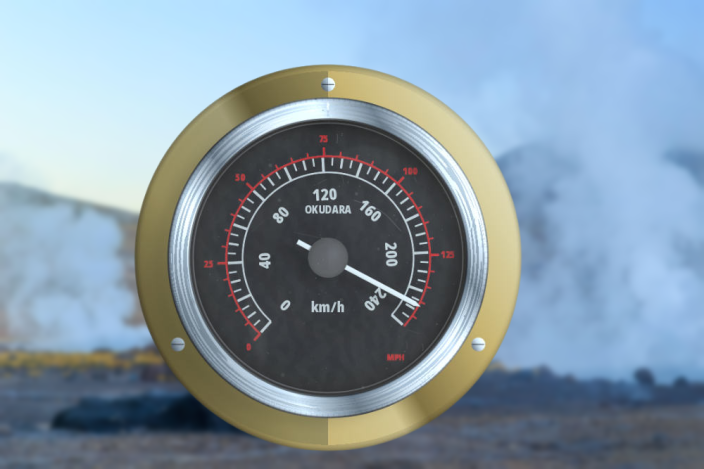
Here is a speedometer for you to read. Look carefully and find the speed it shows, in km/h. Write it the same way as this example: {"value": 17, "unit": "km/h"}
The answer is {"value": 227.5, "unit": "km/h"}
